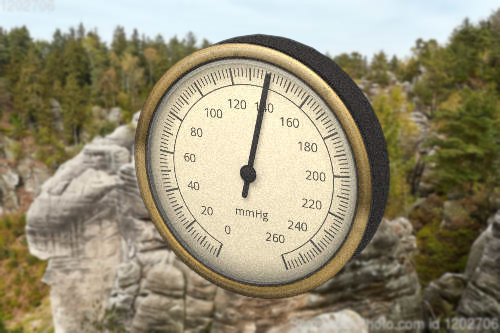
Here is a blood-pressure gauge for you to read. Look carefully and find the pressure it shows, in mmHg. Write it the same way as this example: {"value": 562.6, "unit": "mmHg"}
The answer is {"value": 140, "unit": "mmHg"}
